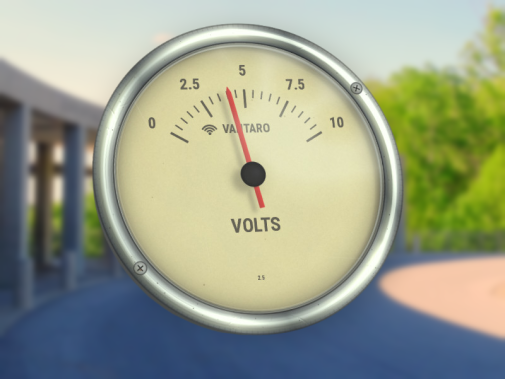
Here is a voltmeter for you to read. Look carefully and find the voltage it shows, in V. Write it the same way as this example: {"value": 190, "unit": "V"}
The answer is {"value": 4, "unit": "V"}
